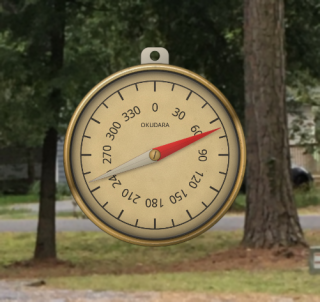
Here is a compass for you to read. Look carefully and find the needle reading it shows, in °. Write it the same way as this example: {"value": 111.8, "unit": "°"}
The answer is {"value": 67.5, "unit": "°"}
